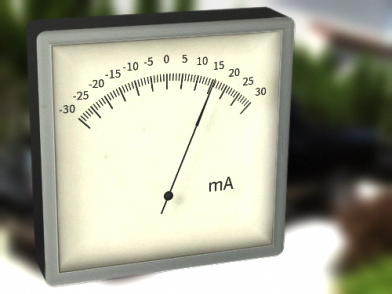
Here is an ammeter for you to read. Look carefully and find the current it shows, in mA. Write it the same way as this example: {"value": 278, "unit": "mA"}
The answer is {"value": 15, "unit": "mA"}
